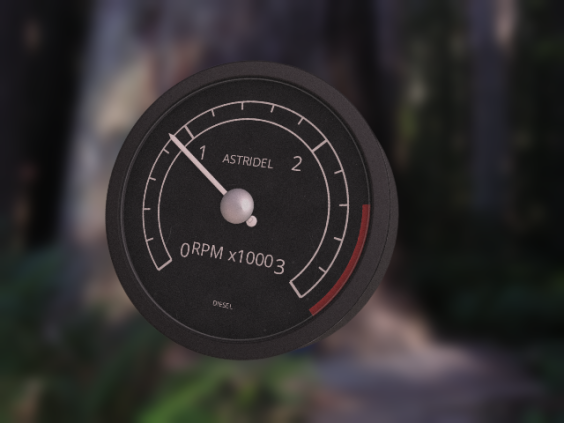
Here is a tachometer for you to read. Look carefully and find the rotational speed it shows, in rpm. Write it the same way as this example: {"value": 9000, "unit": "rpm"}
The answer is {"value": 900, "unit": "rpm"}
